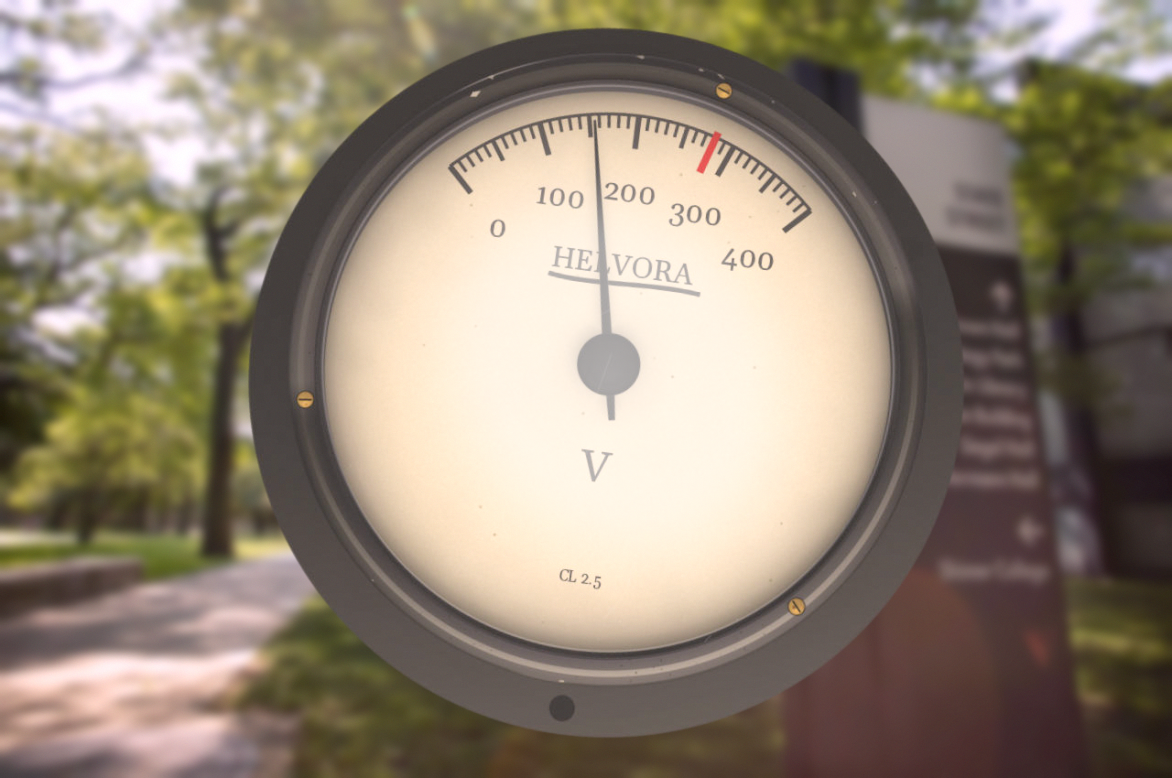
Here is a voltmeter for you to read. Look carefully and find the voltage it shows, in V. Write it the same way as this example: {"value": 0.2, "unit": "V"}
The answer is {"value": 155, "unit": "V"}
